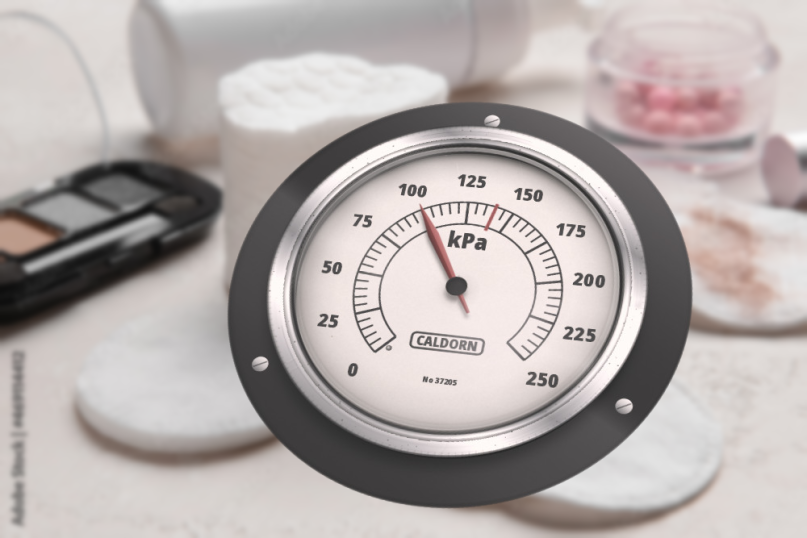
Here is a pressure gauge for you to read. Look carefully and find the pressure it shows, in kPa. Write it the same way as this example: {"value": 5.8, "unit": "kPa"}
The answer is {"value": 100, "unit": "kPa"}
